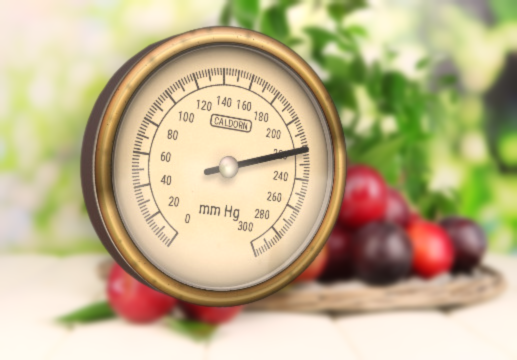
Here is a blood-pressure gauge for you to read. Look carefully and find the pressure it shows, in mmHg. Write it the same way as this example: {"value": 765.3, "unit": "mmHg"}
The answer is {"value": 220, "unit": "mmHg"}
